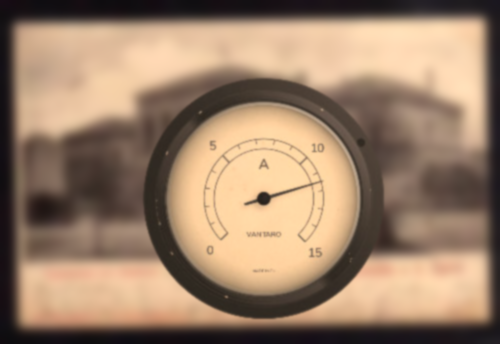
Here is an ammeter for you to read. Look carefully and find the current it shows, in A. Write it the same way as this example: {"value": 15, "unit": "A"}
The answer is {"value": 11.5, "unit": "A"}
